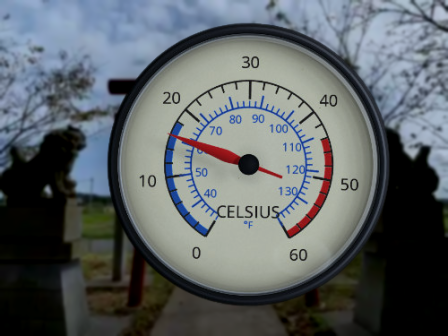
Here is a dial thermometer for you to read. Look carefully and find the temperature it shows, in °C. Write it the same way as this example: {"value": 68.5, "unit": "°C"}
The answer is {"value": 16, "unit": "°C"}
